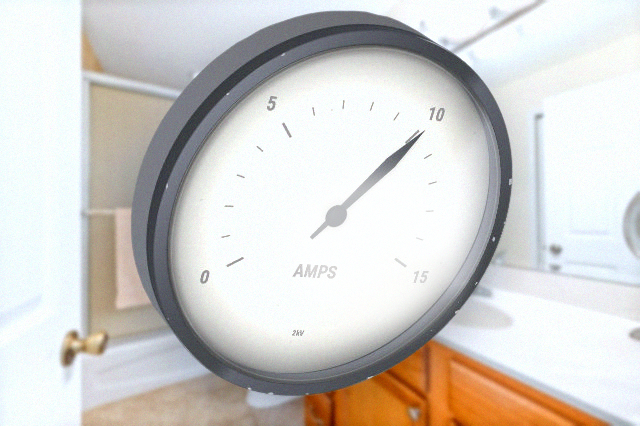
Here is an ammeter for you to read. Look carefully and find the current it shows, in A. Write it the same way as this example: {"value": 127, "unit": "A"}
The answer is {"value": 10, "unit": "A"}
